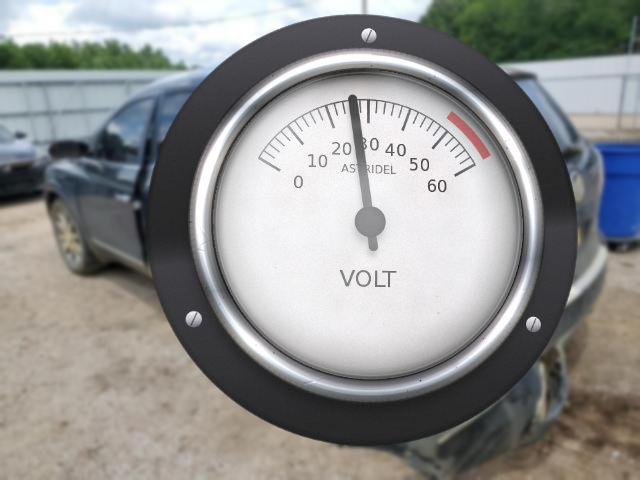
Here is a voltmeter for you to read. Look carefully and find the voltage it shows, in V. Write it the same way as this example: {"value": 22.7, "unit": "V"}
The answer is {"value": 26, "unit": "V"}
